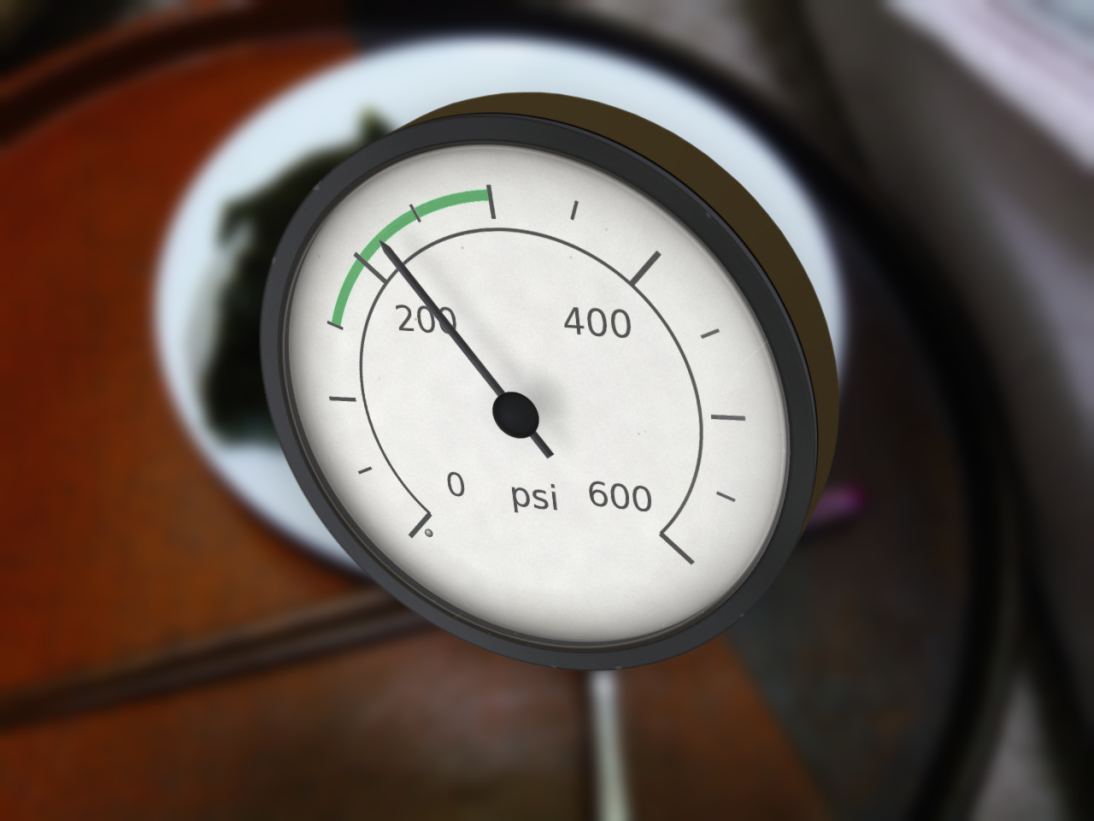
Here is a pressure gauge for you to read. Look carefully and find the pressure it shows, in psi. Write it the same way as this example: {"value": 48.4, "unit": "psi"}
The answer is {"value": 225, "unit": "psi"}
